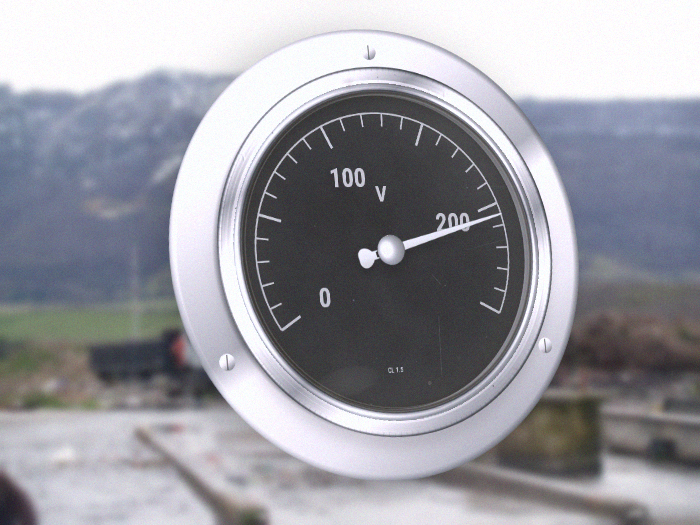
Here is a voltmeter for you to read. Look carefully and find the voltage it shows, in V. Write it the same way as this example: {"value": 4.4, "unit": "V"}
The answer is {"value": 205, "unit": "V"}
